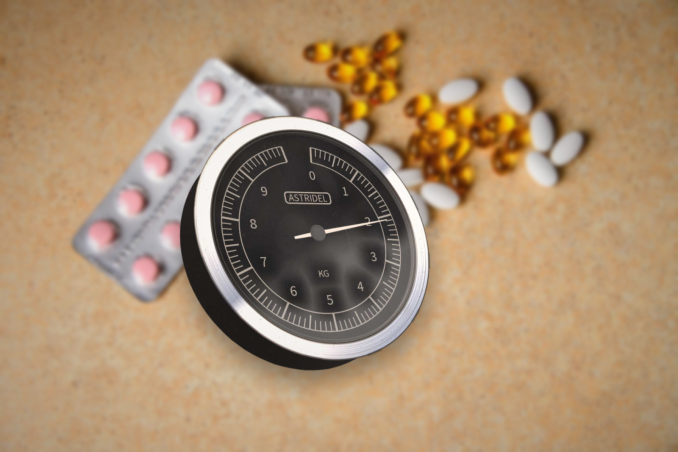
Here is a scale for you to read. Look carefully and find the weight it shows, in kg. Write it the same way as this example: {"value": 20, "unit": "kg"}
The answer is {"value": 2.1, "unit": "kg"}
